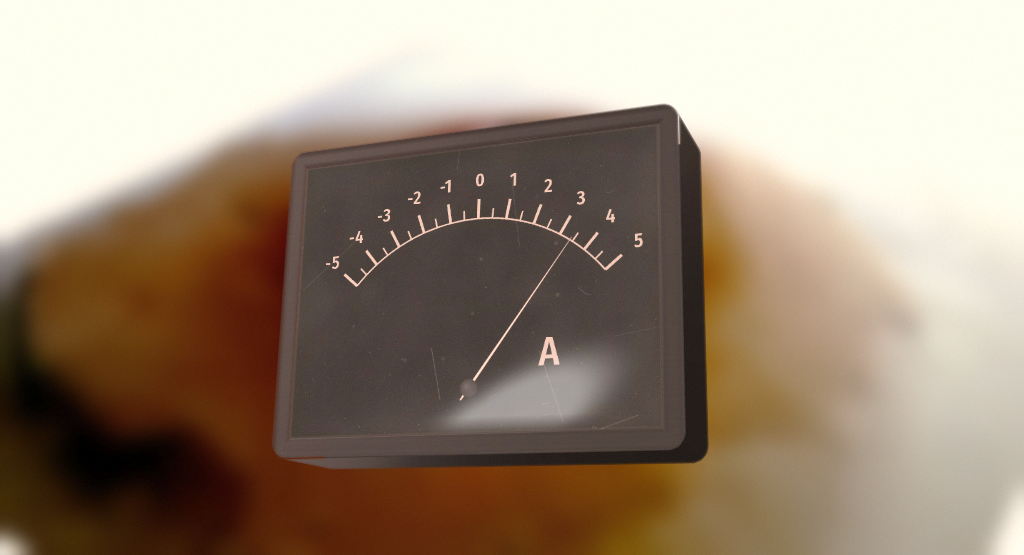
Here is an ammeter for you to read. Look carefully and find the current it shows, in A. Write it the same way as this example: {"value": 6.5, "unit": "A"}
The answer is {"value": 3.5, "unit": "A"}
